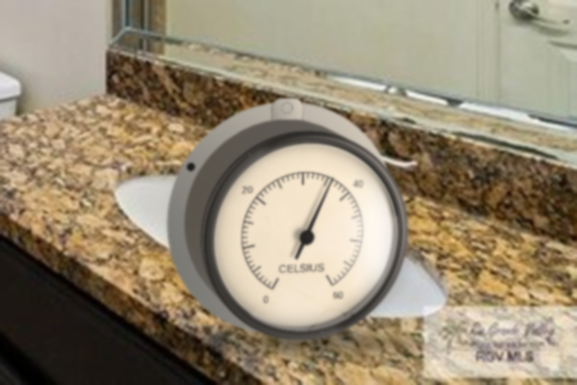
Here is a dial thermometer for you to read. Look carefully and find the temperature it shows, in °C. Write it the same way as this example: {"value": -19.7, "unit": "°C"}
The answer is {"value": 35, "unit": "°C"}
